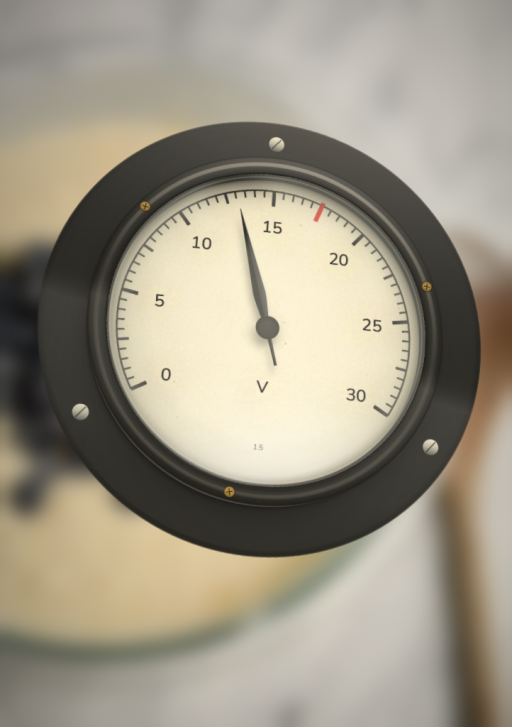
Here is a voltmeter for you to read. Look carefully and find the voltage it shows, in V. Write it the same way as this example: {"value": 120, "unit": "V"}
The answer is {"value": 13, "unit": "V"}
